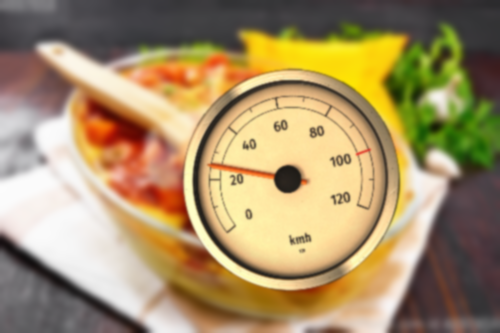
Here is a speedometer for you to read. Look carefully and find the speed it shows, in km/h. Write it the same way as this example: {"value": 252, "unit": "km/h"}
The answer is {"value": 25, "unit": "km/h"}
